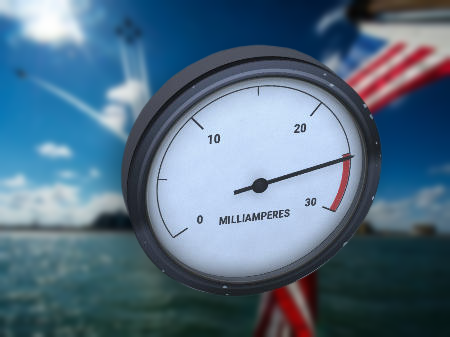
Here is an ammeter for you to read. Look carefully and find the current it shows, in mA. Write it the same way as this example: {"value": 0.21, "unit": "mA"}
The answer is {"value": 25, "unit": "mA"}
